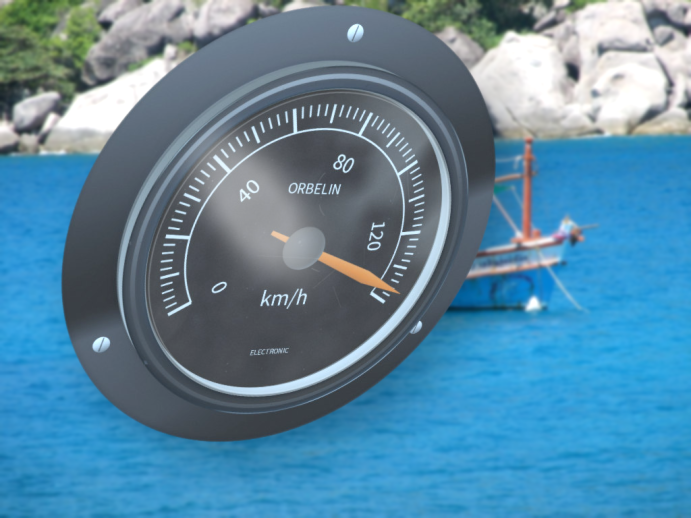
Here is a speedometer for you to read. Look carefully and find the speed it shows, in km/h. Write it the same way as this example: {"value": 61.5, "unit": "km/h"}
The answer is {"value": 136, "unit": "km/h"}
